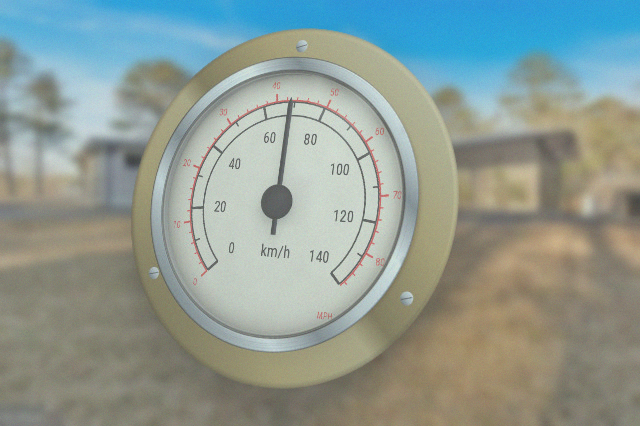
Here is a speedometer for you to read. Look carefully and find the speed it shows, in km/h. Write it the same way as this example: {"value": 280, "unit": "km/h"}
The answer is {"value": 70, "unit": "km/h"}
